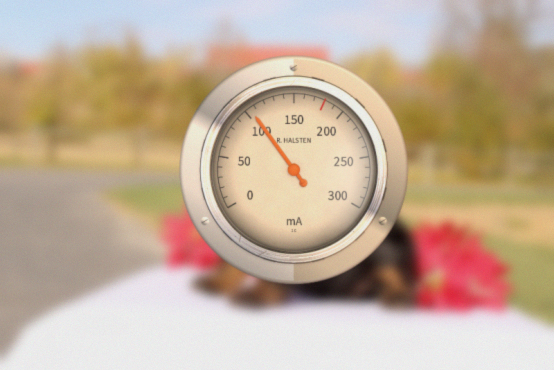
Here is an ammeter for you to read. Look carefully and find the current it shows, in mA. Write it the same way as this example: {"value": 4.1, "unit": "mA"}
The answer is {"value": 105, "unit": "mA"}
